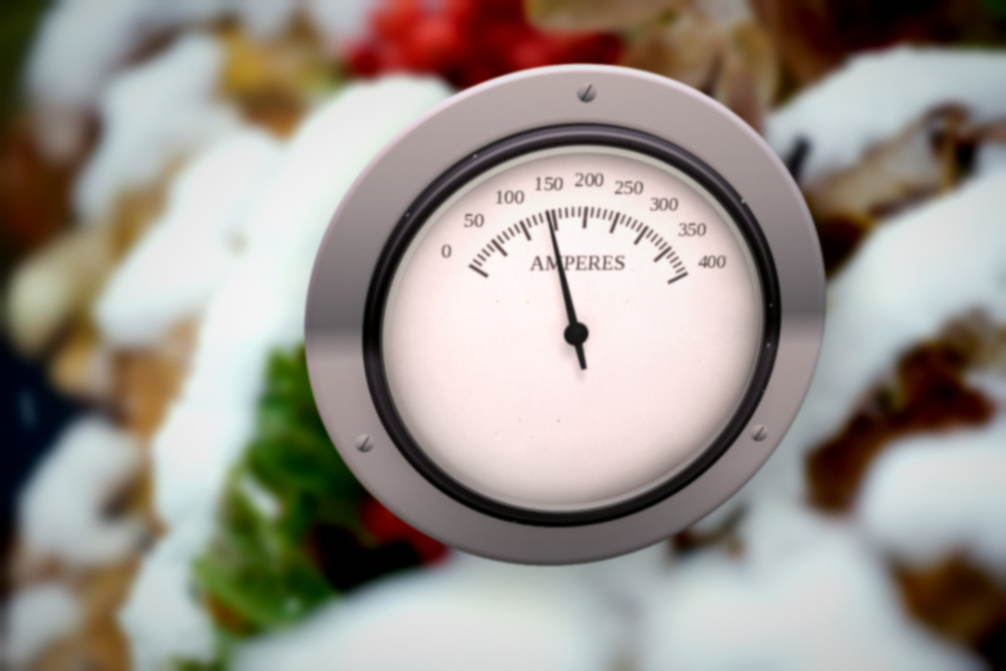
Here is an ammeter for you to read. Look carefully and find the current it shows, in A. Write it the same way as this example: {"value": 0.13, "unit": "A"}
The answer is {"value": 140, "unit": "A"}
